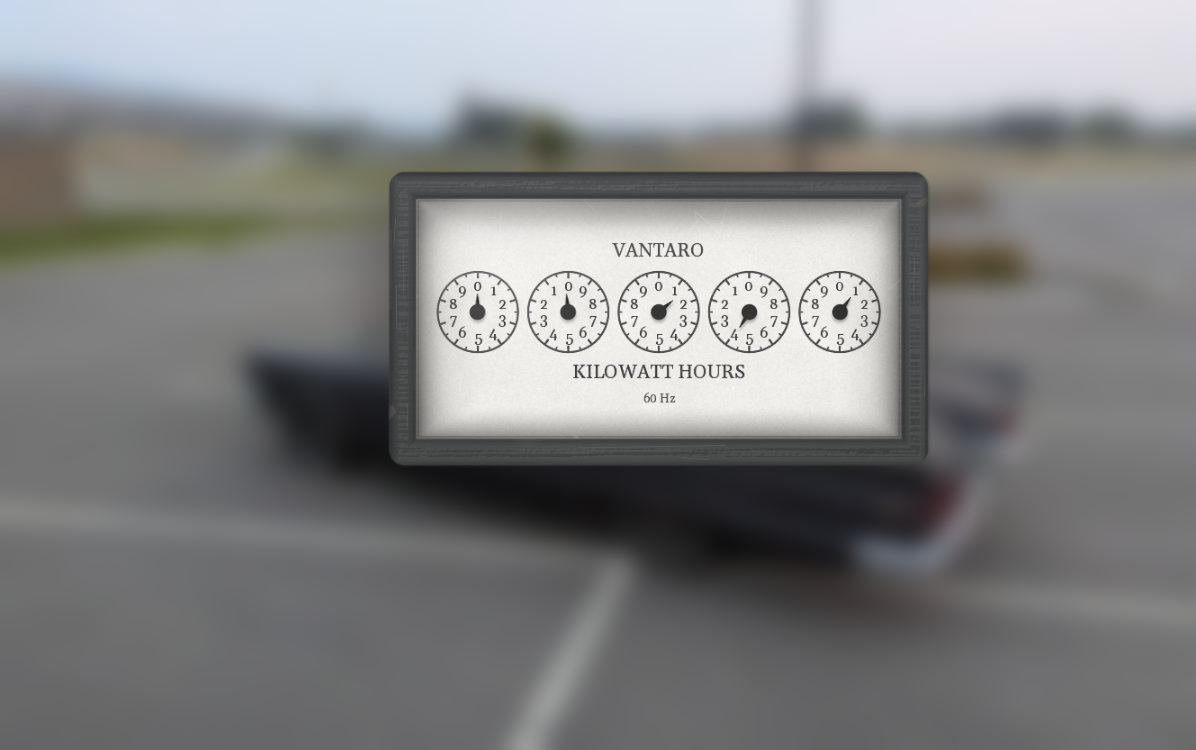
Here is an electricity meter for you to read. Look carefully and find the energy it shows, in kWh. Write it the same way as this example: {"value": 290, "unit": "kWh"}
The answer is {"value": 141, "unit": "kWh"}
